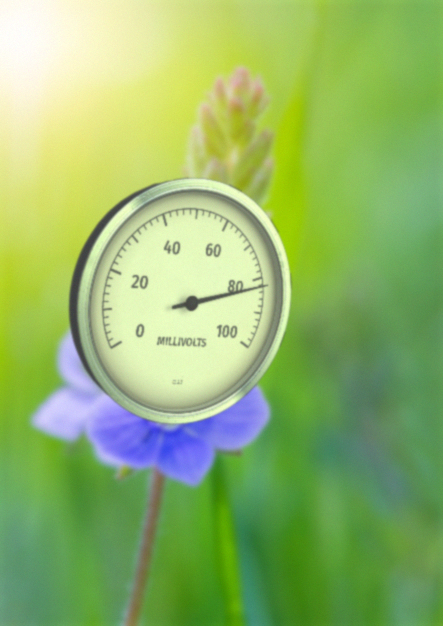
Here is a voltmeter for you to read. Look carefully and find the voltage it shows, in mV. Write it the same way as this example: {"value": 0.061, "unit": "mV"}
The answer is {"value": 82, "unit": "mV"}
